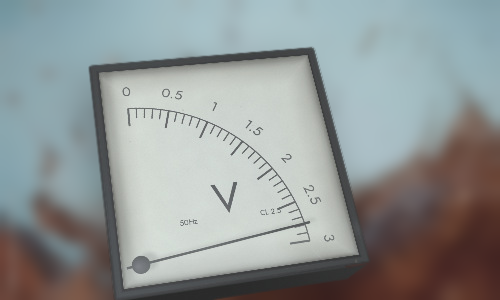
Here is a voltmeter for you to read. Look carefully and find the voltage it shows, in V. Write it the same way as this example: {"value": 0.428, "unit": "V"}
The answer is {"value": 2.8, "unit": "V"}
